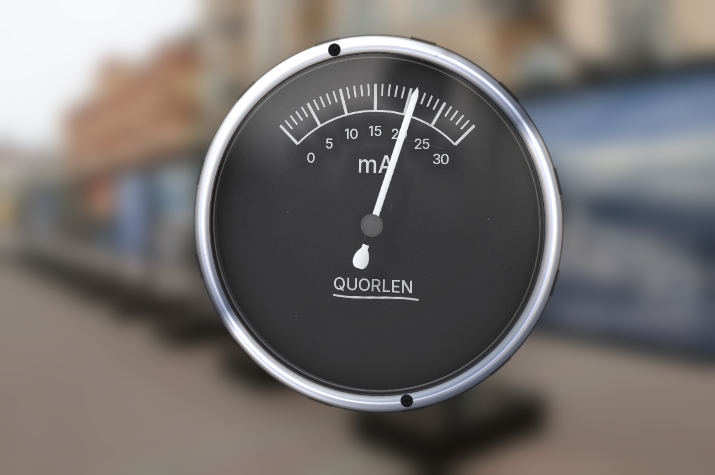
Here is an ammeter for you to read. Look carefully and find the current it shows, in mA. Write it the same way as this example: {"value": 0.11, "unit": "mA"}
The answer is {"value": 21, "unit": "mA"}
